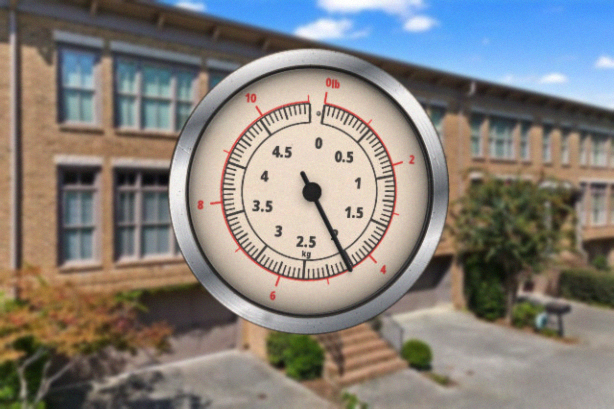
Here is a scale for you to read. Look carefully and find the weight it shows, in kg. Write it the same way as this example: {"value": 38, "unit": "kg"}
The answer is {"value": 2.05, "unit": "kg"}
